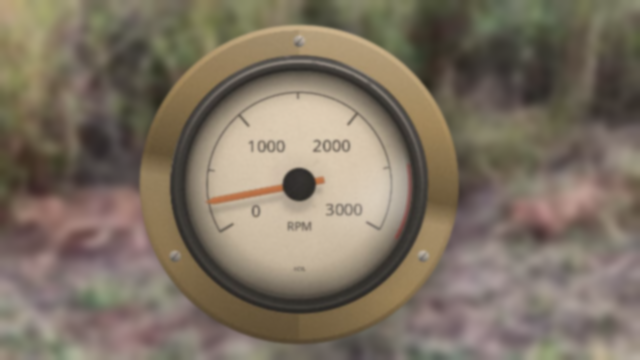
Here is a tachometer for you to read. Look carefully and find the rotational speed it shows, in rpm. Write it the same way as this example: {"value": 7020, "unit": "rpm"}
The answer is {"value": 250, "unit": "rpm"}
